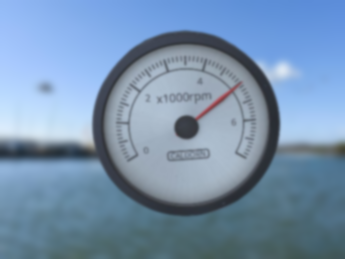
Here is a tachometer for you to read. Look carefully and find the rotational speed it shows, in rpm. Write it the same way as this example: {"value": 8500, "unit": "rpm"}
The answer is {"value": 5000, "unit": "rpm"}
